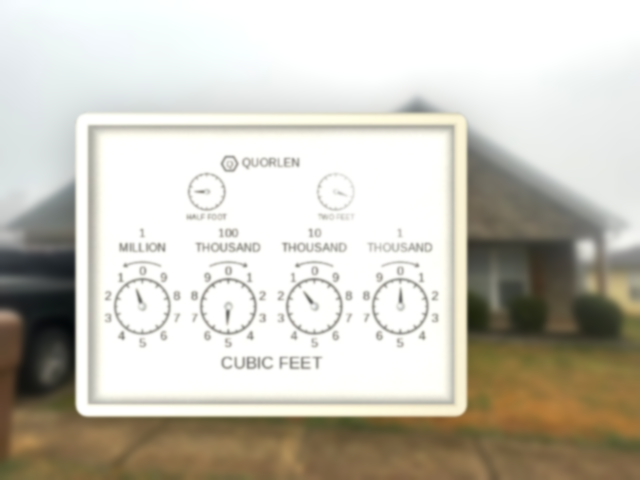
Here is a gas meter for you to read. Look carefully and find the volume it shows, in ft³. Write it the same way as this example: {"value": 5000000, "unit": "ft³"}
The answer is {"value": 51000, "unit": "ft³"}
